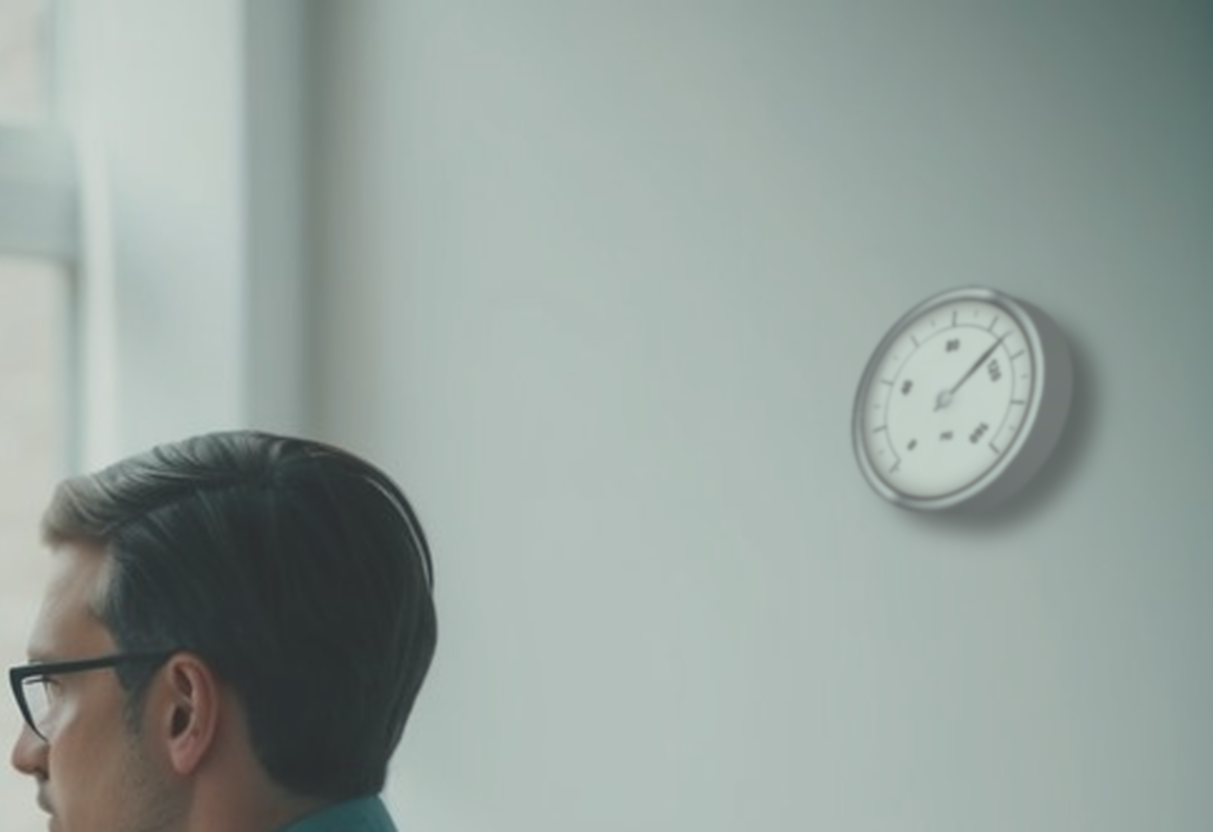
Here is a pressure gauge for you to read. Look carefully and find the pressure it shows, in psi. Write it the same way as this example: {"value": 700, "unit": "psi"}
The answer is {"value": 110, "unit": "psi"}
